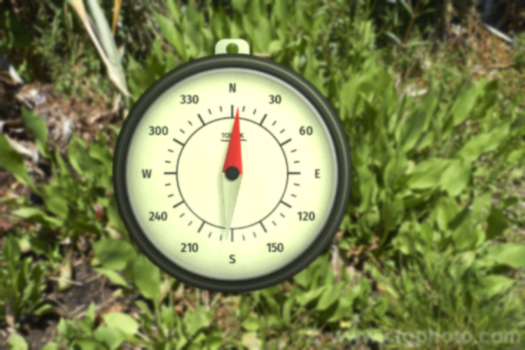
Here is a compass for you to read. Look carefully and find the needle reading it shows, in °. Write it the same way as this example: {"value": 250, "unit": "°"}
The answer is {"value": 5, "unit": "°"}
